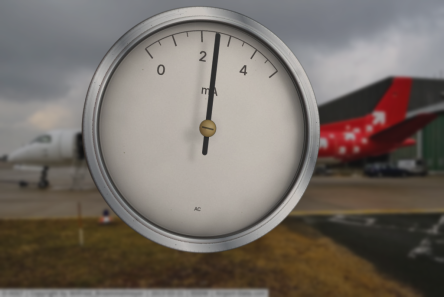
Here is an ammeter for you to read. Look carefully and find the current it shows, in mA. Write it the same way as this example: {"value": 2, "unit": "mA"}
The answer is {"value": 2.5, "unit": "mA"}
